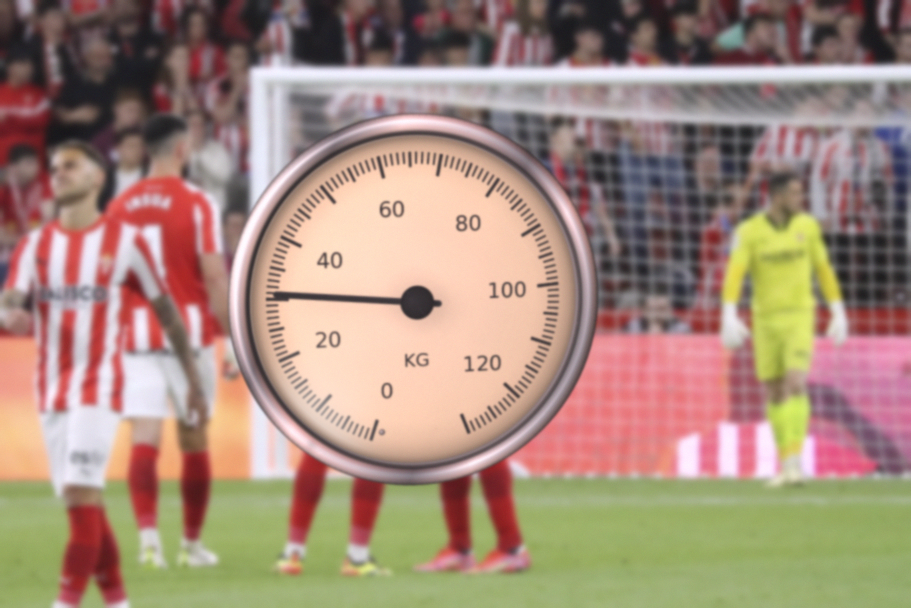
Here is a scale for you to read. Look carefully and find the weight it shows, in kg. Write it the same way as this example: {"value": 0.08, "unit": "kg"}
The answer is {"value": 31, "unit": "kg"}
